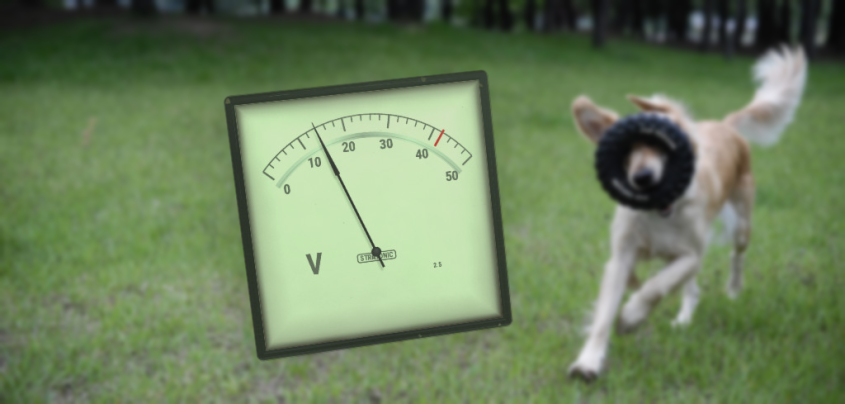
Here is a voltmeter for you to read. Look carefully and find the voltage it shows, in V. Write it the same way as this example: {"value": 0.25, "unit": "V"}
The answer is {"value": 14, "unit": "V"}
